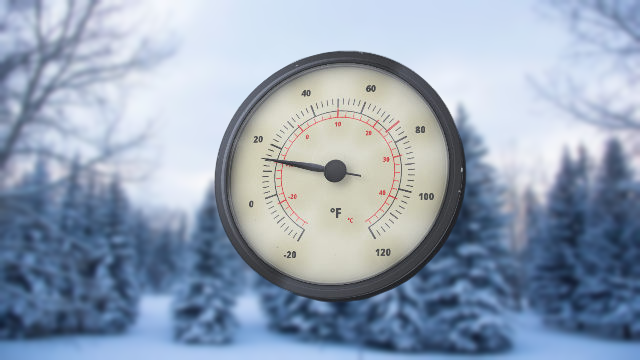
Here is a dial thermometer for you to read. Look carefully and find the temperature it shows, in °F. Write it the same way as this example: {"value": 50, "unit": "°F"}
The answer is {"value": 14, "unit": "°F"}
